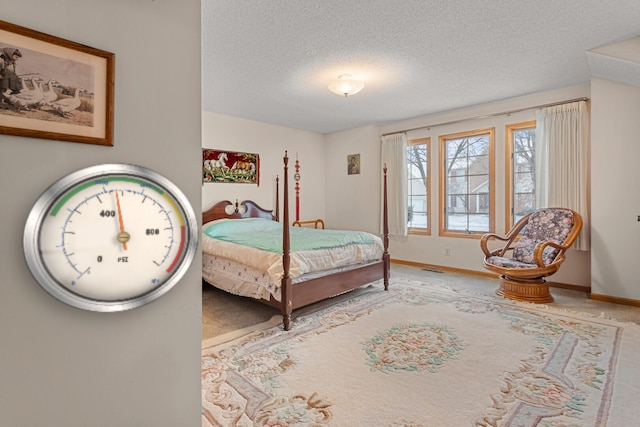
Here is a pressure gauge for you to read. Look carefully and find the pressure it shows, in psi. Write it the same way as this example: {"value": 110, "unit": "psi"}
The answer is {"value": 475, "unit": "psi"}
